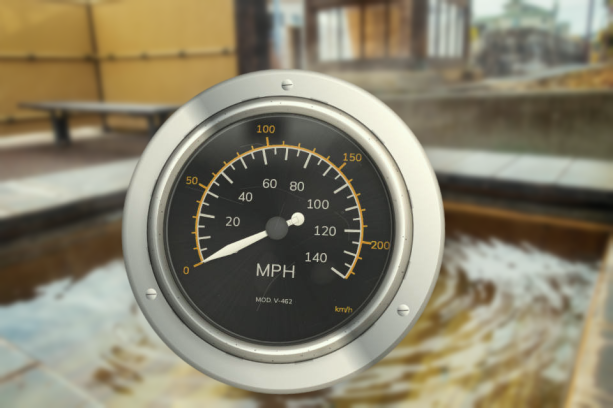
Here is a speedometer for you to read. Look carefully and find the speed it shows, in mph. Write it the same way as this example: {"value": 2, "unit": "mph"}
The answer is {"value": 0, "unit": "mph"}
